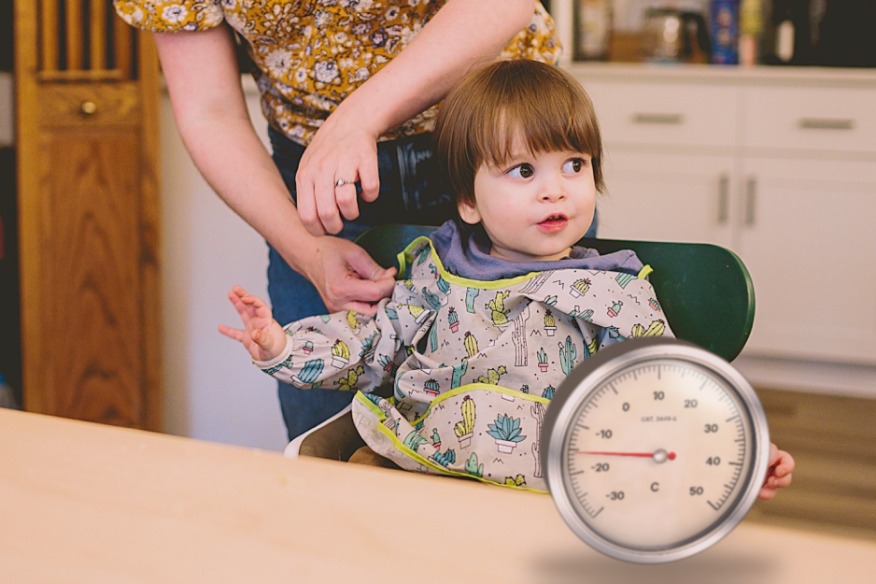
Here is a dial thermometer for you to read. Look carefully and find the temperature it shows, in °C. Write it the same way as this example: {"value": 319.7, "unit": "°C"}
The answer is {"value": -15, "unit": "°C"}
